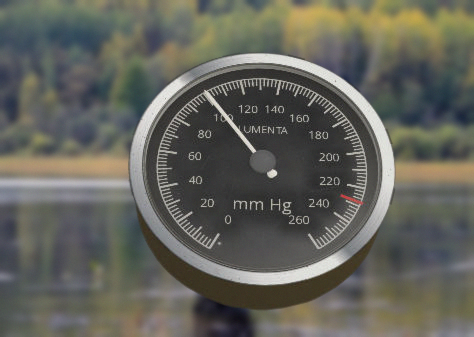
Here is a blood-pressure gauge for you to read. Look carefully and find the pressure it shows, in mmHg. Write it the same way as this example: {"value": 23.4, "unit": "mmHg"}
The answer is {"value": 100, "unit": "mmHg"}
